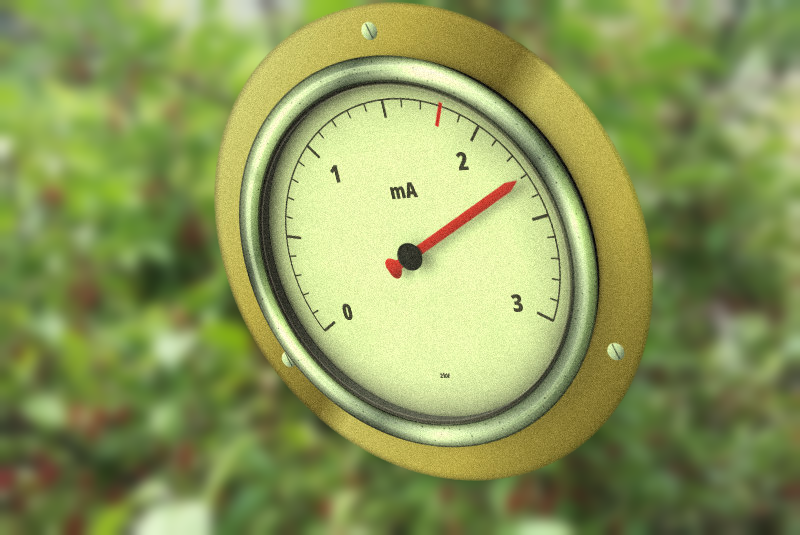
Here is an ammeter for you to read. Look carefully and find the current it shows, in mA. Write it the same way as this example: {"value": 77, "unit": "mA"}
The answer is {"value": 2.3, "unit": "mA"}
